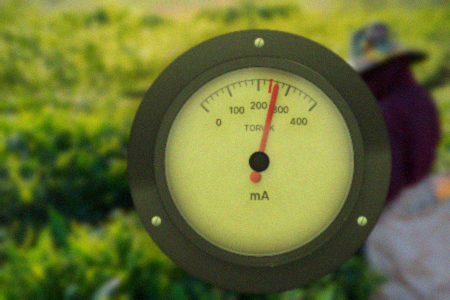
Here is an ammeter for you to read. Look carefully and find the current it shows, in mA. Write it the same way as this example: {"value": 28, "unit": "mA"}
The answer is {"value": 260, "unit": "mA"}
